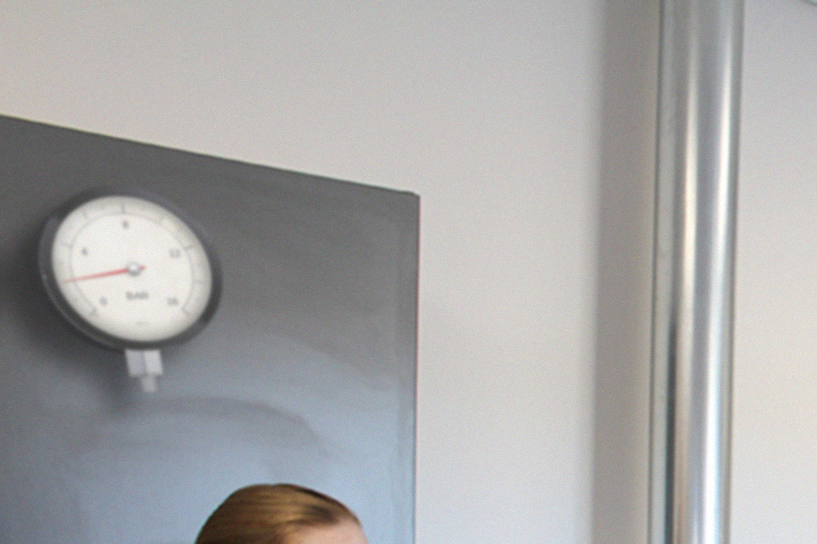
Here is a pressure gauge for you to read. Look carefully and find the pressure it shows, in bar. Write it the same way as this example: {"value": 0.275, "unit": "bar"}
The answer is {"value": 2, "unit": "bar"}
